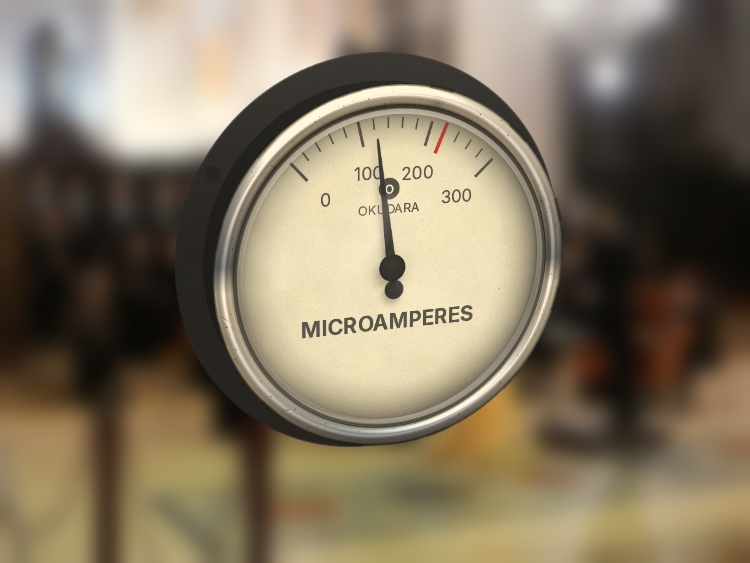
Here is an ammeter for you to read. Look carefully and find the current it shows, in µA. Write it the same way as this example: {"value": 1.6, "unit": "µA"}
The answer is {"value": 120, "unit": "µA"}
